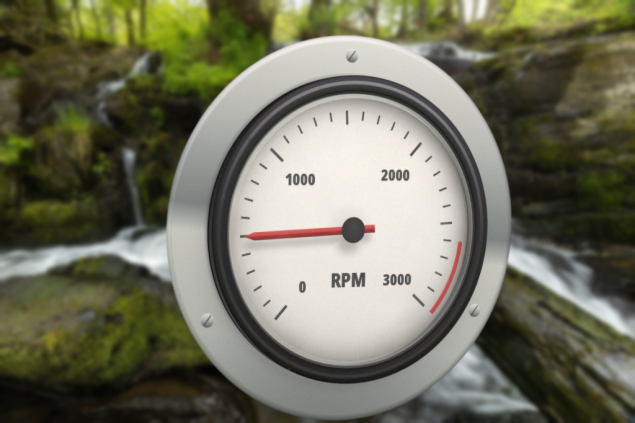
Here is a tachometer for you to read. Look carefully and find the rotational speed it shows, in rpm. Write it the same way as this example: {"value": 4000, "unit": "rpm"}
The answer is {"value": 500, "unit": "rpm"}
